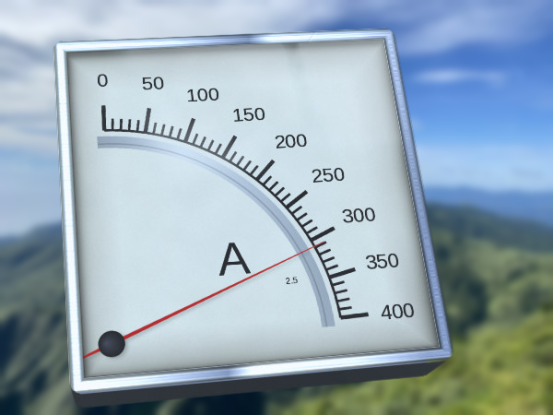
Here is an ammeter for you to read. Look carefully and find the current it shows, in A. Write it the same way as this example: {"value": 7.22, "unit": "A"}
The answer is {"value": 310, "unit": "A"}
